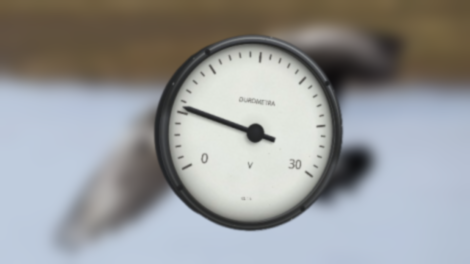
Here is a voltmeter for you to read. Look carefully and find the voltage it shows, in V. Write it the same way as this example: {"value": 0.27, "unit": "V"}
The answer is {"value": 5.5, "unit": "V"}
